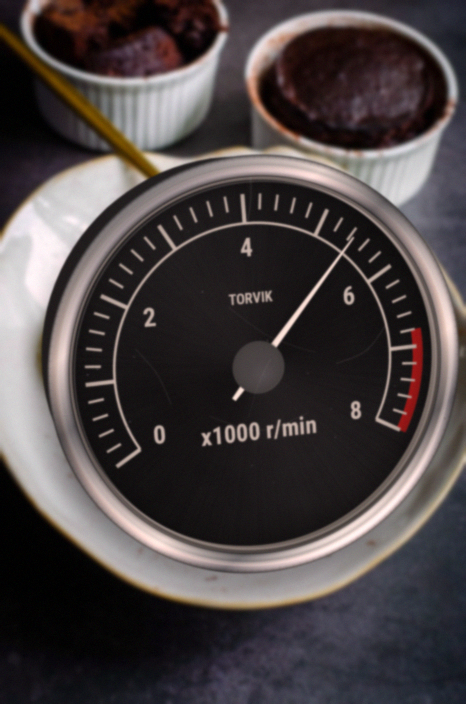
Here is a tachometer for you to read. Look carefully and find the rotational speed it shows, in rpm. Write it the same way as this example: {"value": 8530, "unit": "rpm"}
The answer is {"value": 5400, "unit": "rpm"}
